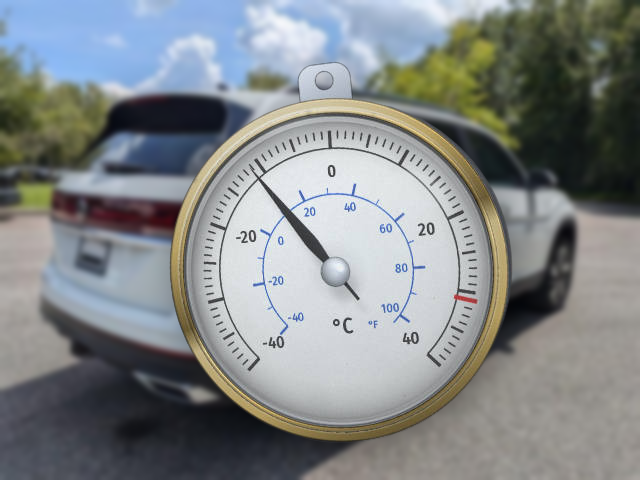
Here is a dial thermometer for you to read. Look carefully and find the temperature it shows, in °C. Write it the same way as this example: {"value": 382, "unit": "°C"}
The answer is {"value": -11, "unit": "°C"}
